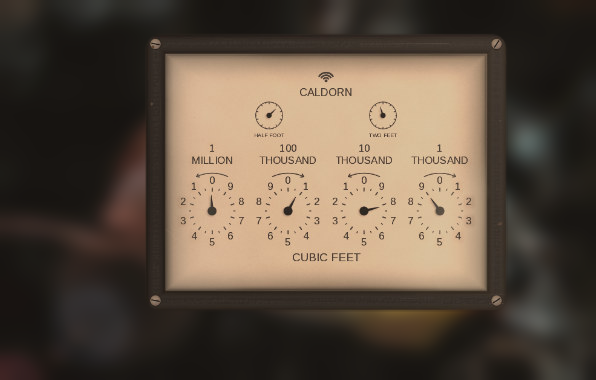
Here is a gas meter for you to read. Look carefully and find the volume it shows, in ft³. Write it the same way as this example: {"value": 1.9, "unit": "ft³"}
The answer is {"value": 7900, "unit": "ft³"}
